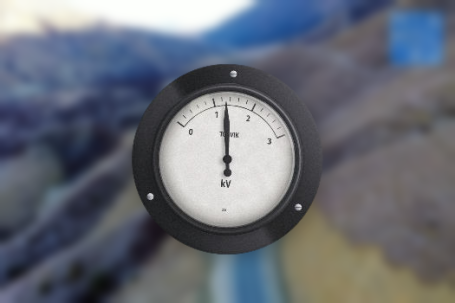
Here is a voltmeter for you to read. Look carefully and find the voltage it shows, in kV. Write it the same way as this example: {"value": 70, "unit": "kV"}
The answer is {"value": 1.3, "unit": "kV"}
